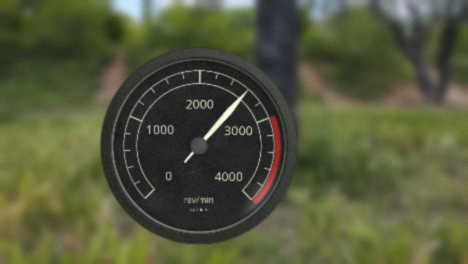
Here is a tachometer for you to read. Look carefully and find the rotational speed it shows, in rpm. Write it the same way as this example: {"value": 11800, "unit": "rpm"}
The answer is {"value": 2600, "unit": "rpm"}
